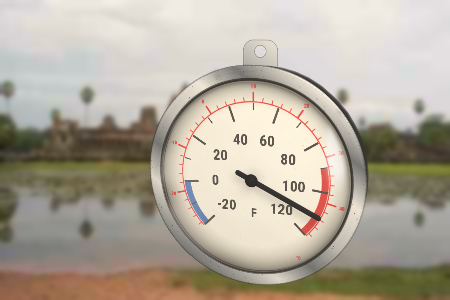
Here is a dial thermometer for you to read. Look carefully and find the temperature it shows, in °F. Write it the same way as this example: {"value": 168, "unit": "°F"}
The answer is {"value": 110, "unit": "°F"}
